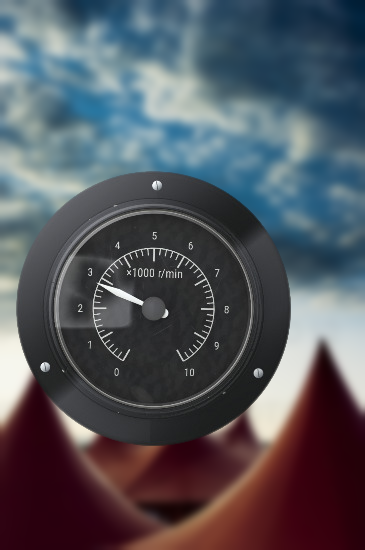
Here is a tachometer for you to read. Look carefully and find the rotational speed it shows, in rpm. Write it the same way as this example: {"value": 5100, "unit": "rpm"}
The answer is {"value": 2800, "unit": "rpm"}
